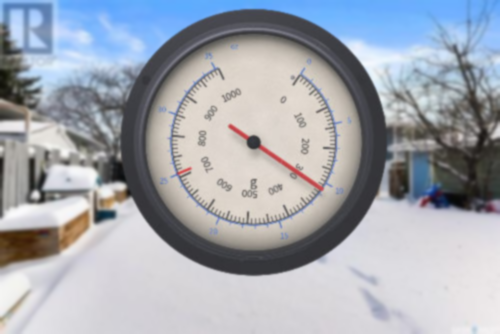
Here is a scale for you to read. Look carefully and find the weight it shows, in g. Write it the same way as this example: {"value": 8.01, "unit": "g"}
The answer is {"value": 300, "unit": "g"}
